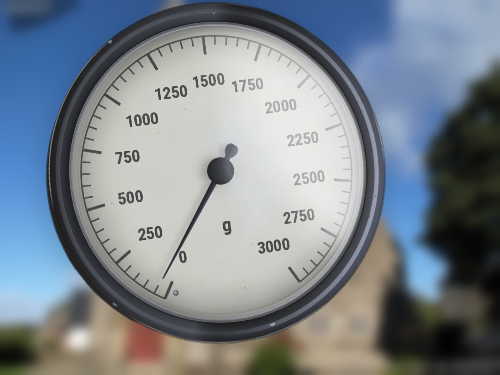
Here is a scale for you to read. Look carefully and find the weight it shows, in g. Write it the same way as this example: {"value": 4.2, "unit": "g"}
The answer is {"value": 50, "unit": "g"}
